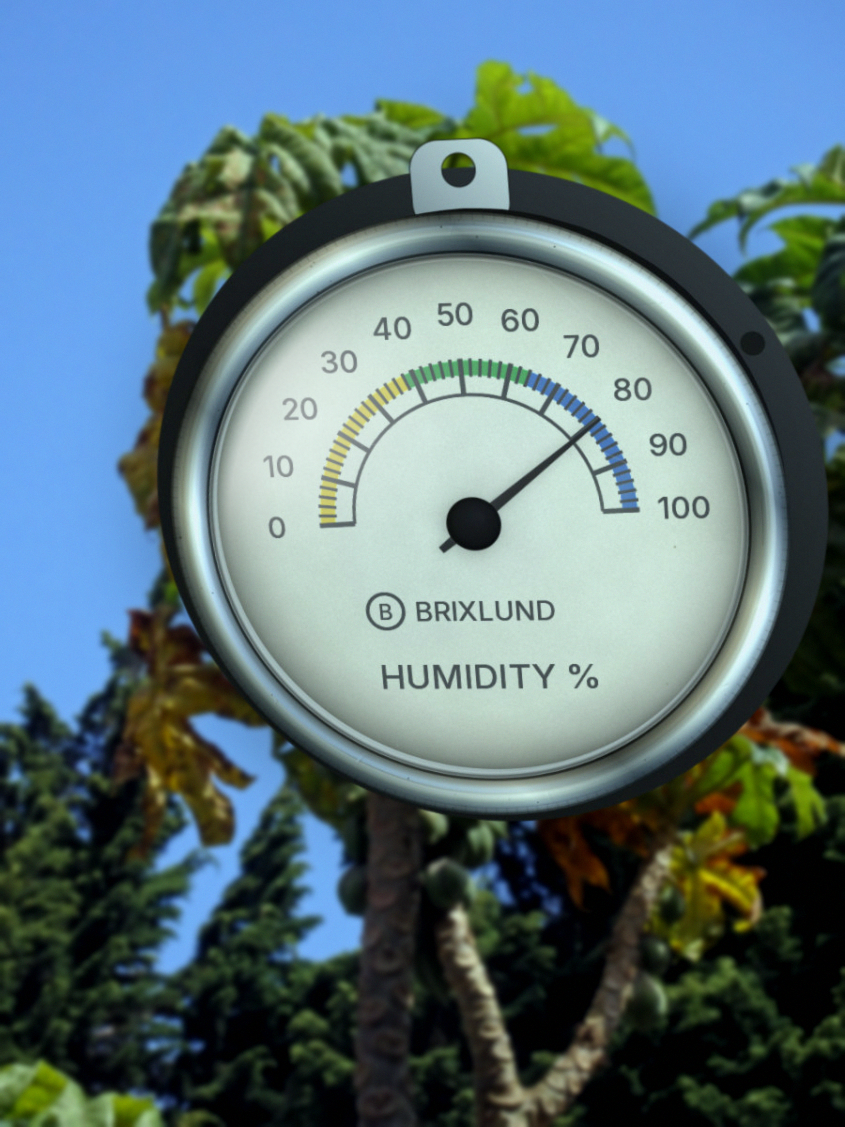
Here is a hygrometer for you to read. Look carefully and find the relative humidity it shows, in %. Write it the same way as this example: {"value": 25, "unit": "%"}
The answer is {"value": 80, "unit": "%"}
